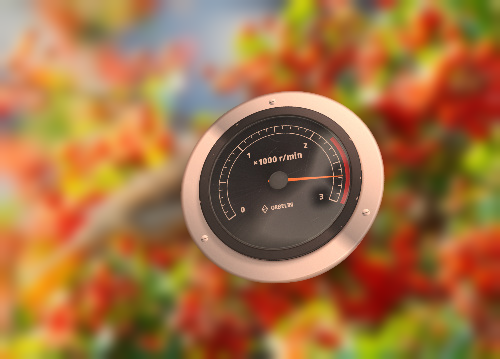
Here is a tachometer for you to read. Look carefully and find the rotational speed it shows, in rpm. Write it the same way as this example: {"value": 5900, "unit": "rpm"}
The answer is {"value": 2700, "unit": "rpm"}
